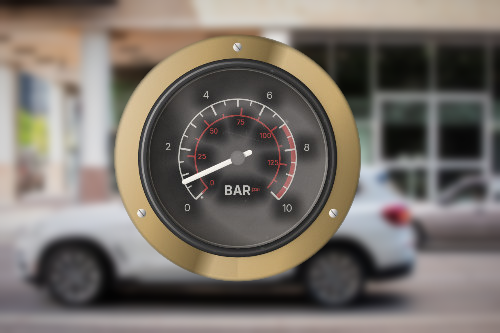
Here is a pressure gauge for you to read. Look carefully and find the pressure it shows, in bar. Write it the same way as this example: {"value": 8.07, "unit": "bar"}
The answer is {"value": 0.75, "unit": "bar"}
